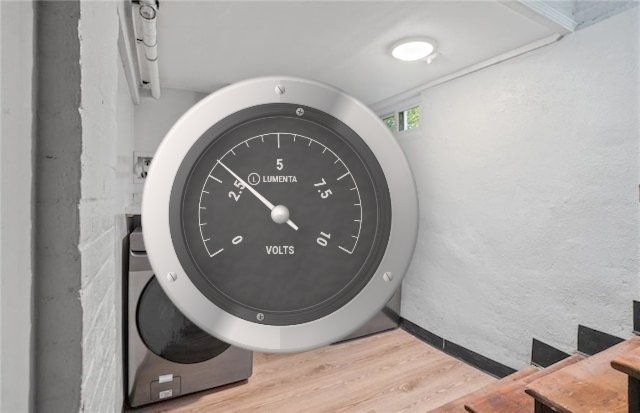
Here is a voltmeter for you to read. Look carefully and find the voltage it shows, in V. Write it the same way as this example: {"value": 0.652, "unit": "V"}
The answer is {"value": 3, "unit": "V"}
